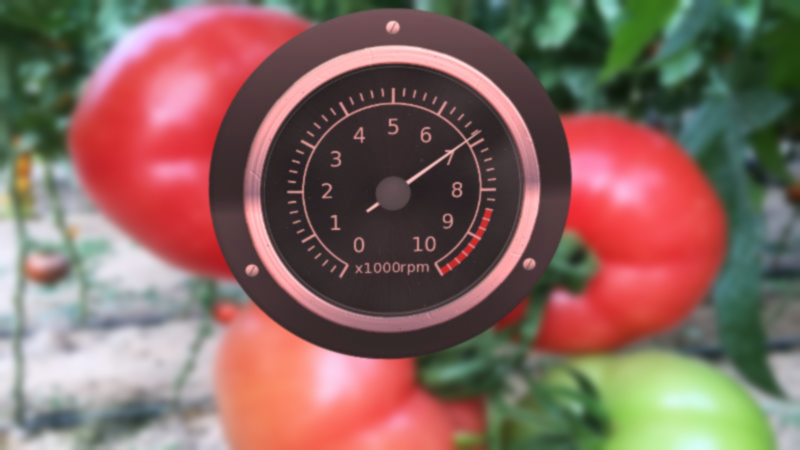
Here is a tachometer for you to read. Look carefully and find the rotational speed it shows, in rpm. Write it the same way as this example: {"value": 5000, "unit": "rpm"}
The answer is {"value": 6800, "unit": "rpm"}
